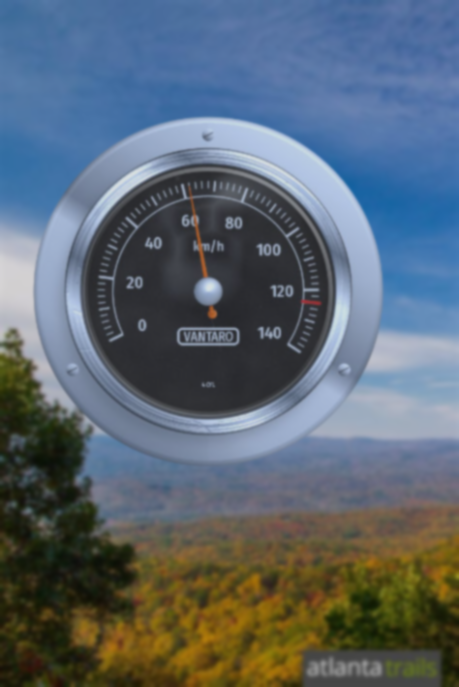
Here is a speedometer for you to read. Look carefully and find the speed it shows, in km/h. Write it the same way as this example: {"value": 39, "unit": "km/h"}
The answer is {"value": 62, "unit": "km/h"}
